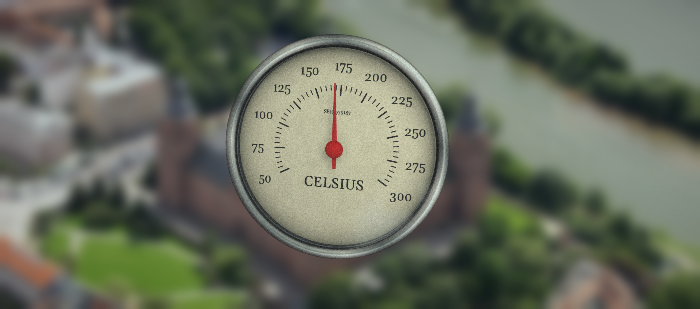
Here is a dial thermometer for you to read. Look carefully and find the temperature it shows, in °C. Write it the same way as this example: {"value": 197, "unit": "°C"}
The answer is {"value": 170, "unit": "°C"}
